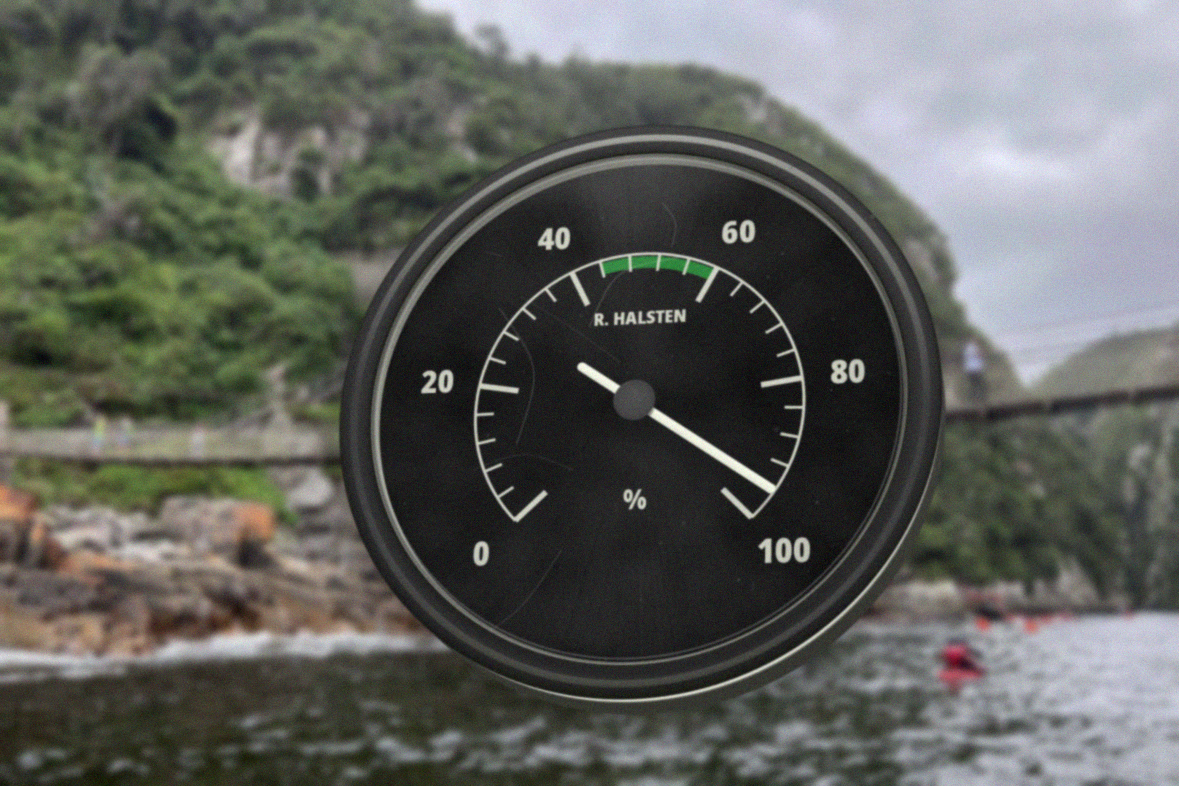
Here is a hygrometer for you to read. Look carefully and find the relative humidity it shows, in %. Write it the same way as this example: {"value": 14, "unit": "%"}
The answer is {"value": 96, "unit": "%"}
